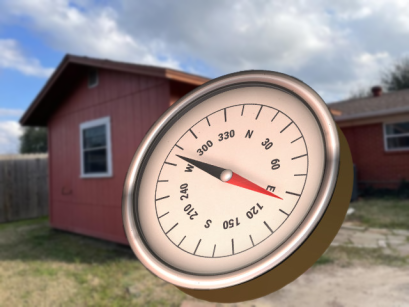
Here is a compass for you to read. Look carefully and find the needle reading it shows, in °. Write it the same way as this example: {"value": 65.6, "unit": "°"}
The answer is {"value": 97.5, "unit": "°"}
